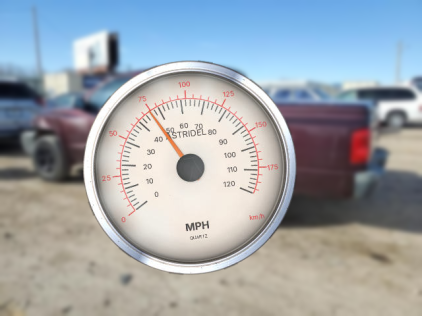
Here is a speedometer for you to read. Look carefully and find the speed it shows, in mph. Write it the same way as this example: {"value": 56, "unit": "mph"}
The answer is {"value": 46, "unit": "mph"}
